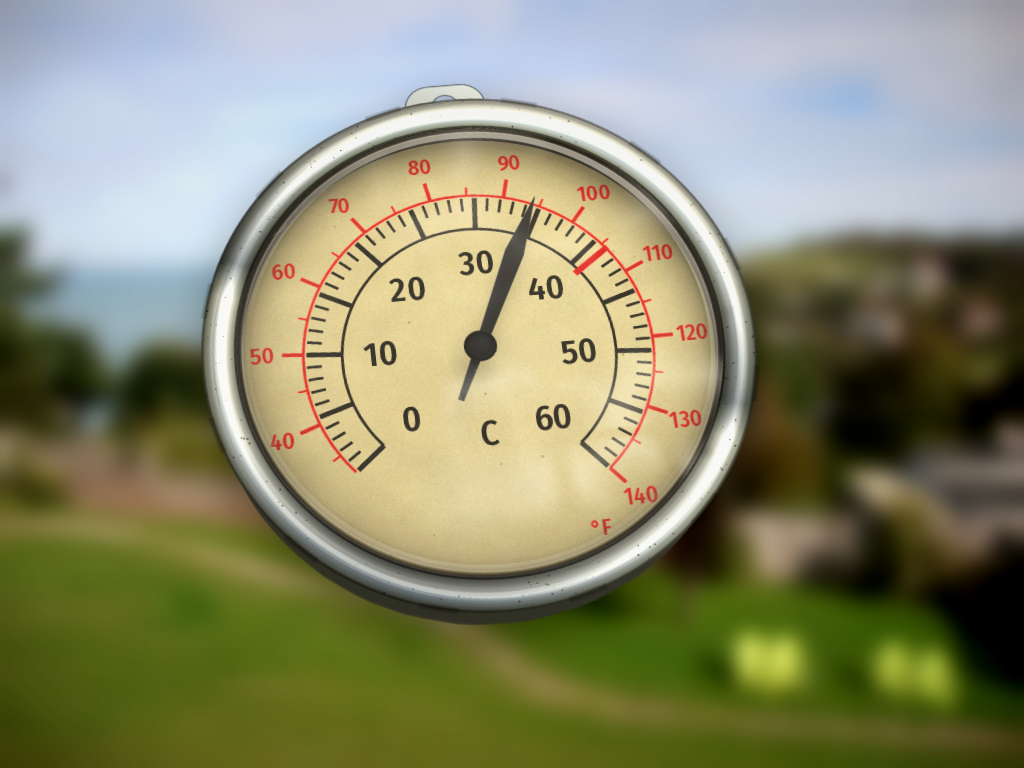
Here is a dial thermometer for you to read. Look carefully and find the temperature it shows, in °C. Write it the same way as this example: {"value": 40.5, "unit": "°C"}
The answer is {"value": 34.5, "unit": "°C"}
